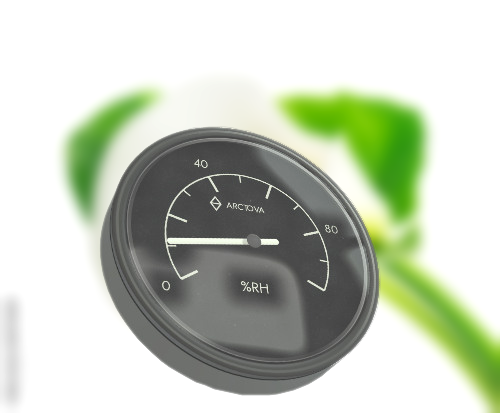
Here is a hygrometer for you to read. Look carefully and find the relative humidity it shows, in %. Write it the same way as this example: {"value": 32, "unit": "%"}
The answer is {"value": 10, "unit": "%"}
